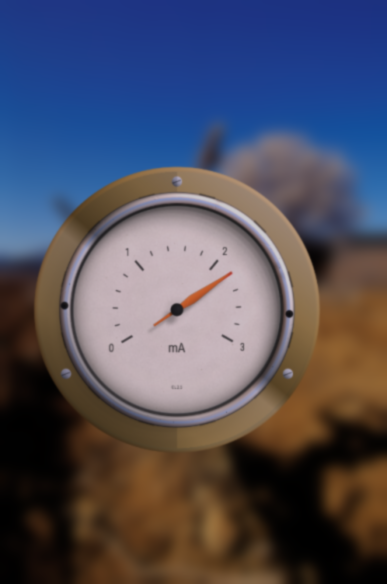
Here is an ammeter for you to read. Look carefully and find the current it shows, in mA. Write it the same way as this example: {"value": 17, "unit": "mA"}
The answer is {"value": 2.2, "unit": "mA"}
